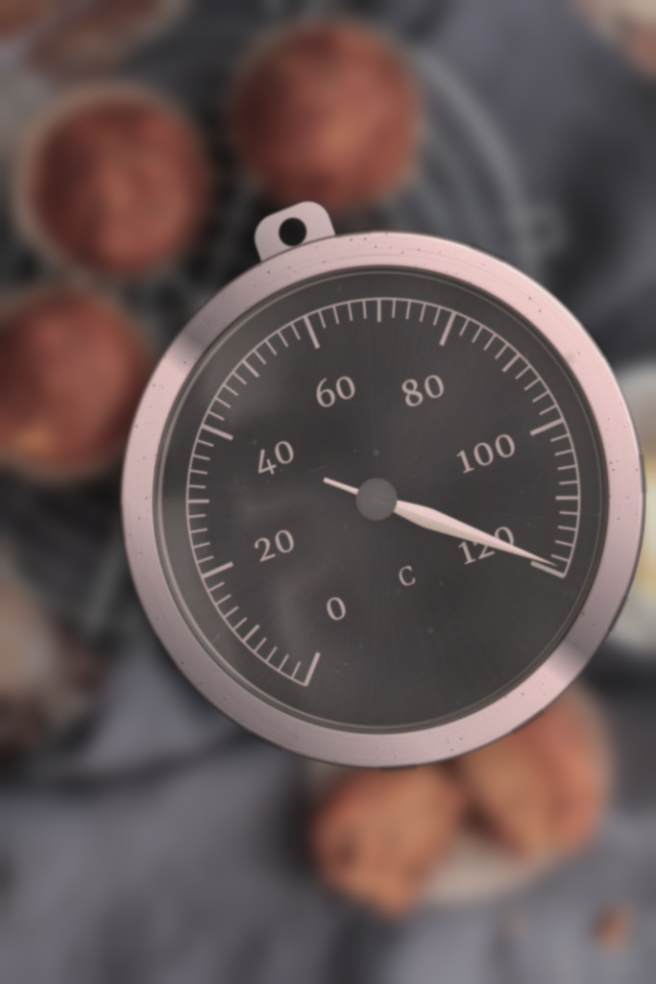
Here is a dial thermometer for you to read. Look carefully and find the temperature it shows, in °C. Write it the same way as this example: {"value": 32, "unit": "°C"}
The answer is {"value": 119, "unit": "°C"}
